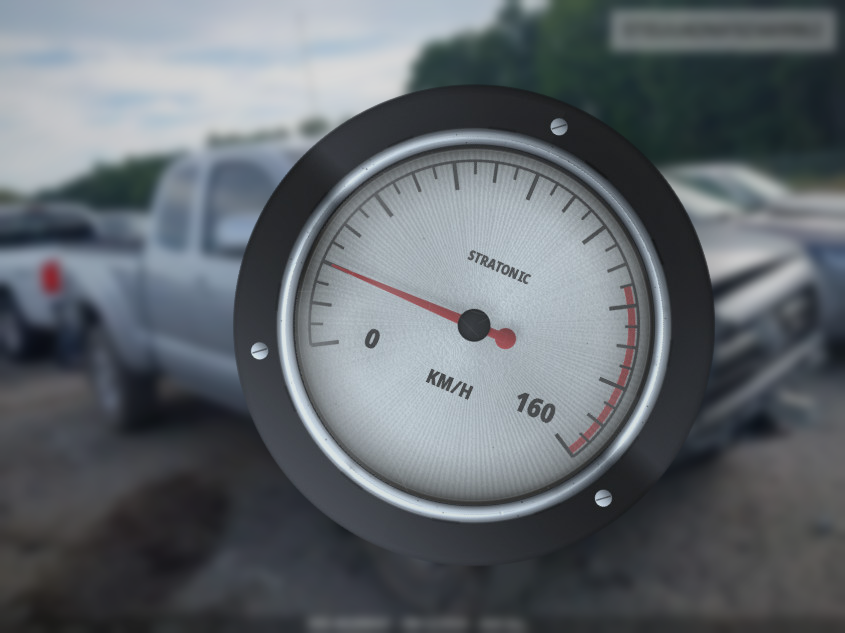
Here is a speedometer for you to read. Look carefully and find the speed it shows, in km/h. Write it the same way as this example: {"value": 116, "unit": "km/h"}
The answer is {"value": 20, "unit": "km/h"}
